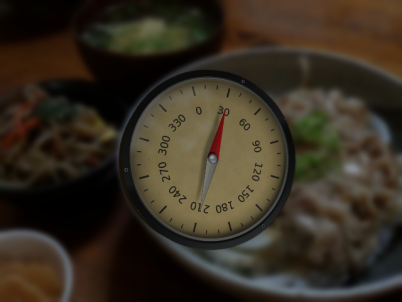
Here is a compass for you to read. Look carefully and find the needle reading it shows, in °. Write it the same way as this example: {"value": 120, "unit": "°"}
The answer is {"value": 30, "unit": "°"}
